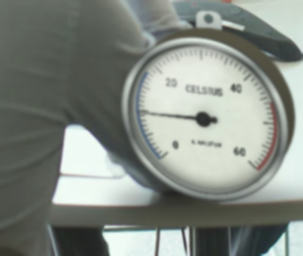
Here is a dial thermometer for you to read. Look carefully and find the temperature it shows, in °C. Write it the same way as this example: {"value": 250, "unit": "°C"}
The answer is {"value": 10, "unit": "°C"}
